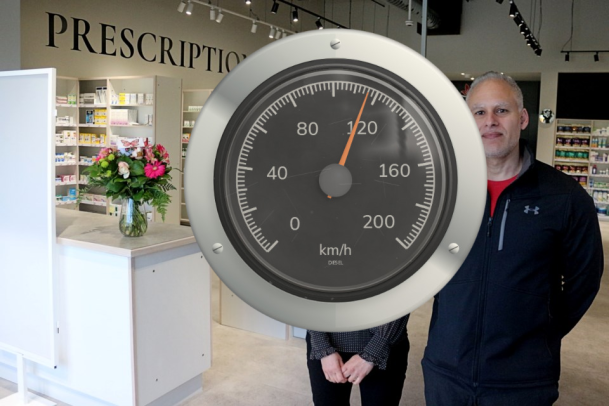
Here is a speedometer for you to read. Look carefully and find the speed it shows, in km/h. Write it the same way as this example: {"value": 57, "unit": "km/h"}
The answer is {"value": 116, "unit": "km/h"}
